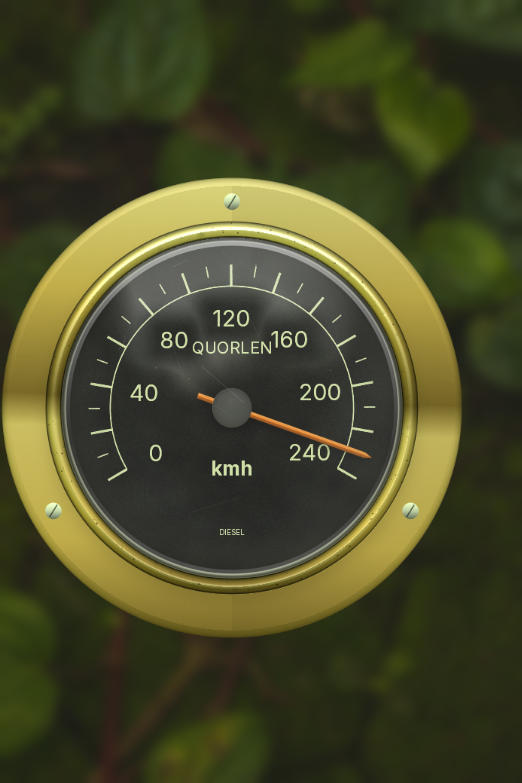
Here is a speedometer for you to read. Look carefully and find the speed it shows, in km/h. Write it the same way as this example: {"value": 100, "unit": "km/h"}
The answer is {"value": 230, "unit": "km/h"}
